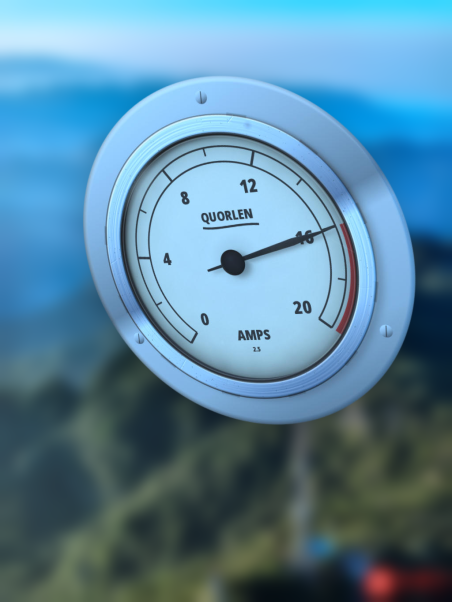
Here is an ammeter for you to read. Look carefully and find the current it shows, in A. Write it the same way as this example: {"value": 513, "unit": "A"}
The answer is {"value": 16, "unit": "A"}
